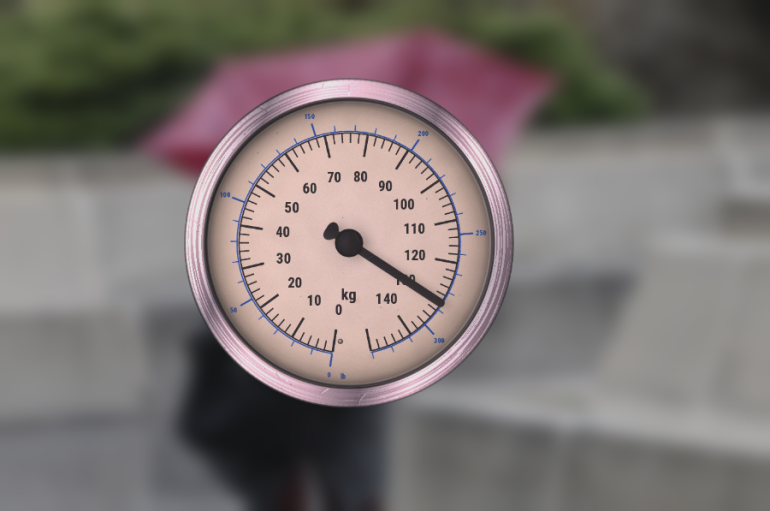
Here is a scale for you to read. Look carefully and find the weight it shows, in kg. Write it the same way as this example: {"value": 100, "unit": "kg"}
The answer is {"value": 130, "unit": "kg"}
